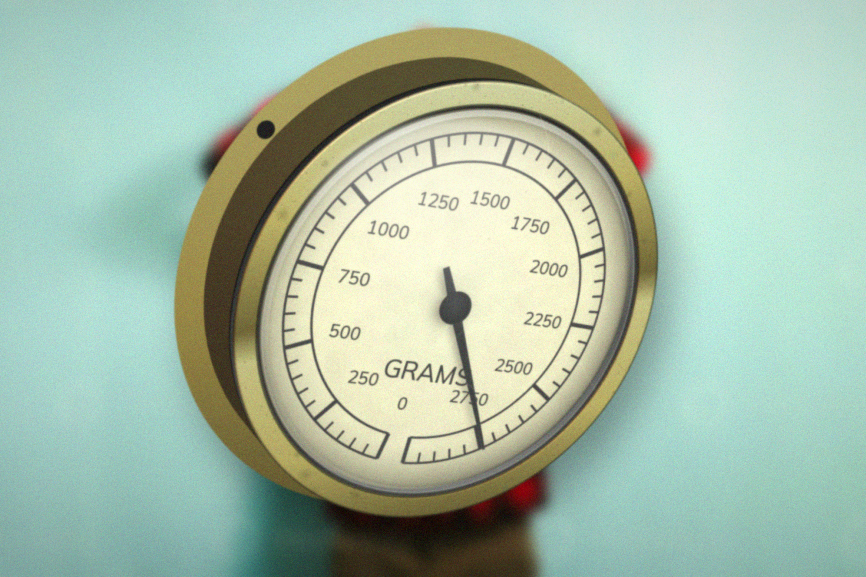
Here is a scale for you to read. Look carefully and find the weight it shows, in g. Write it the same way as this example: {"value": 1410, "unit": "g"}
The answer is {"value": 2750, "unit": "g"}
